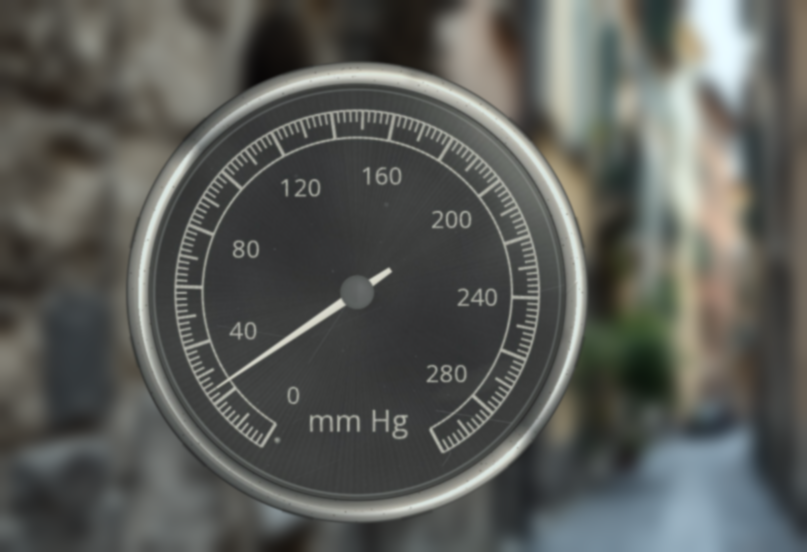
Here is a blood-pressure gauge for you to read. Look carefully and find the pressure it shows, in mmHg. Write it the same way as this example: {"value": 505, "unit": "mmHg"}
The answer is {"value": 24, "unit": "mmHg"}
